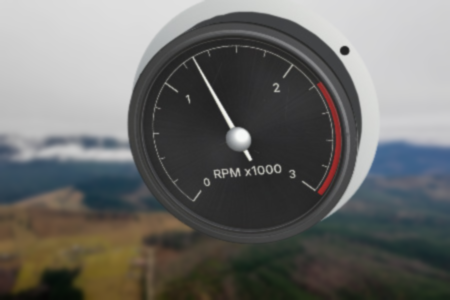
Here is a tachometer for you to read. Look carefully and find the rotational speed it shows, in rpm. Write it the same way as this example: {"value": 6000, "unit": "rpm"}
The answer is {"value": 1300, "unit": "rpm"}
